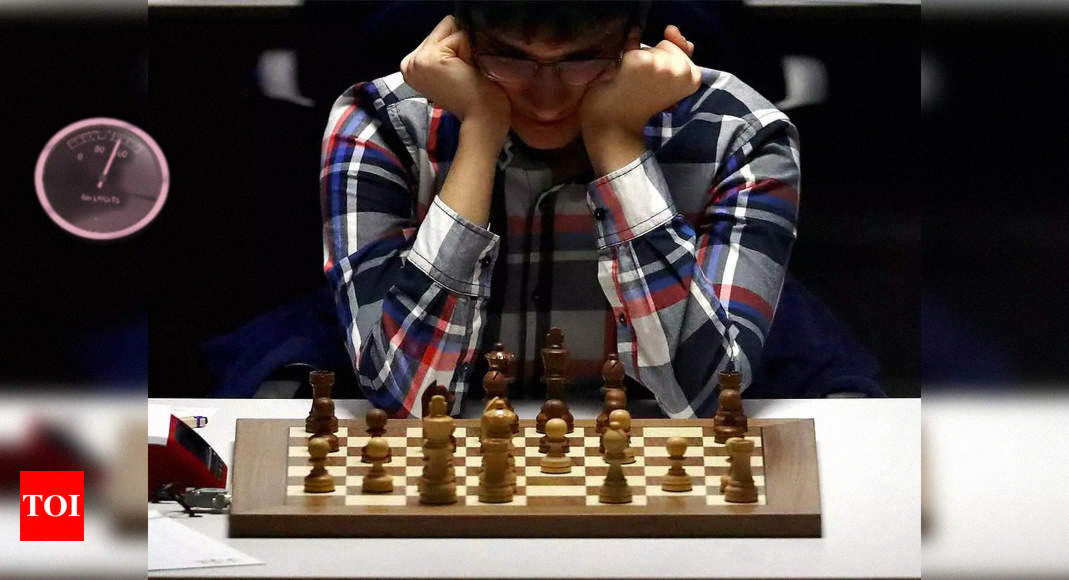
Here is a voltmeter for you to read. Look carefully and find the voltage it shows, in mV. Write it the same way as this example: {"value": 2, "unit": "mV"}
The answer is {"value": 140, "unit": "mV"}
